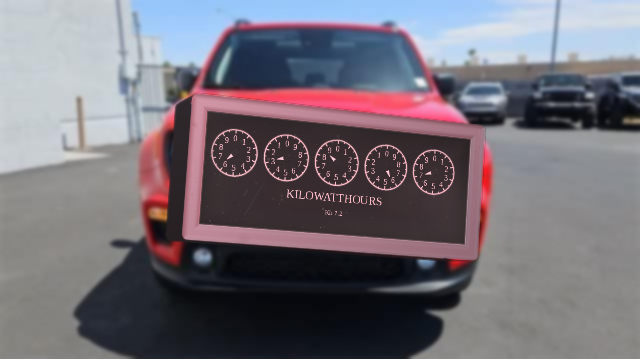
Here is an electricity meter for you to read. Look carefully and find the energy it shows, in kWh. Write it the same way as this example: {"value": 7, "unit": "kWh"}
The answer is {"value": 62857, "unit": "kWh"}
